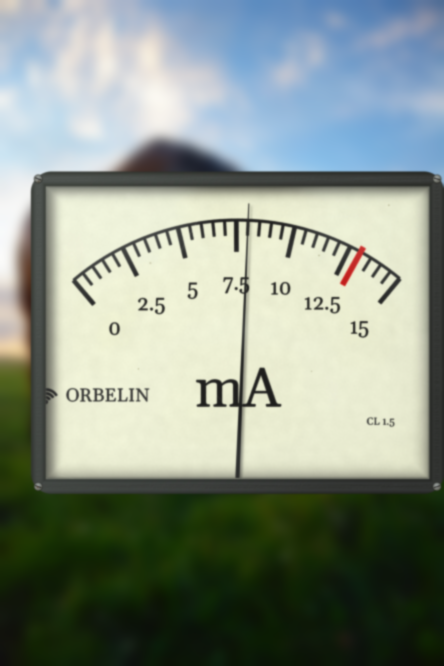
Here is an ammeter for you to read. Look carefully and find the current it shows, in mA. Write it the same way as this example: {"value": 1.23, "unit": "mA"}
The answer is {"value": 8, "unit": "mA"}
